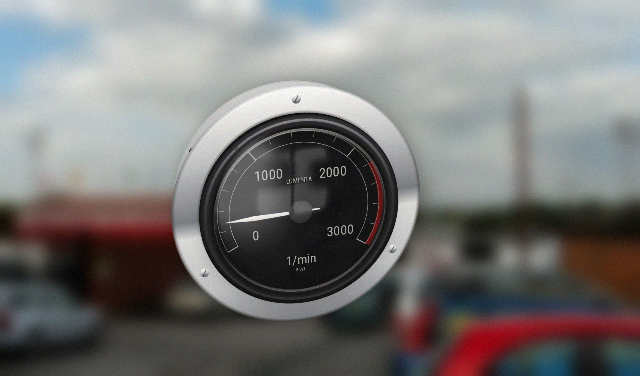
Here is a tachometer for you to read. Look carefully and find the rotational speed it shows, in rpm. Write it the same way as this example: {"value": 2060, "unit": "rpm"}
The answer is {"value": 300, "unit": "rpm"}
